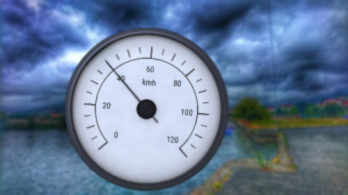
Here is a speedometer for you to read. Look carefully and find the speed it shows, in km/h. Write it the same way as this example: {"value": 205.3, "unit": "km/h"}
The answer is {"value": 40, "unit": "km/h"}
